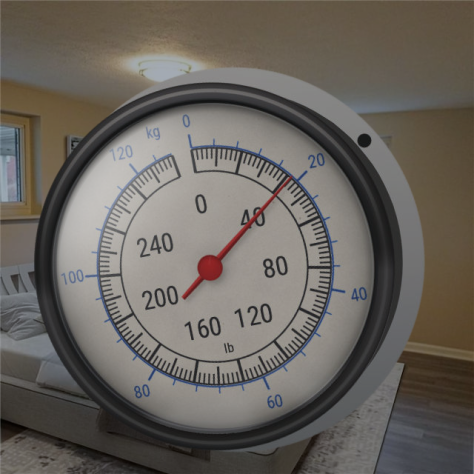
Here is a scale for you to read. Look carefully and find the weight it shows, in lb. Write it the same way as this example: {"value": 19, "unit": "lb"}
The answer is {"value": 42, "unit": "lb"}
